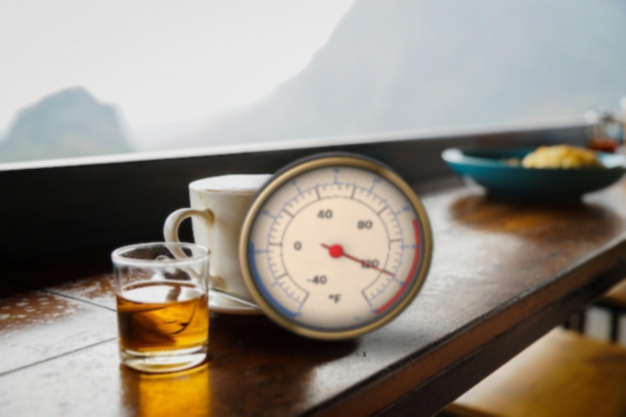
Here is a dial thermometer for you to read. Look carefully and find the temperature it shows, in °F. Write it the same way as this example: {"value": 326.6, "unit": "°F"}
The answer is {"value": 120, "unit": "°F"}
